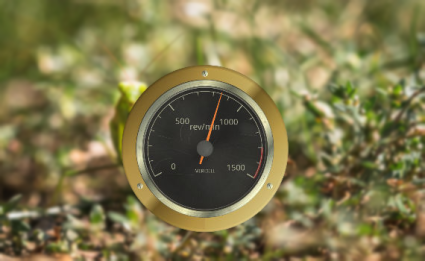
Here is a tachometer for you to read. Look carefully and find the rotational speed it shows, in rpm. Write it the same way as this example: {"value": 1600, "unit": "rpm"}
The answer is {"value": 850, "unit": "rpm"}
